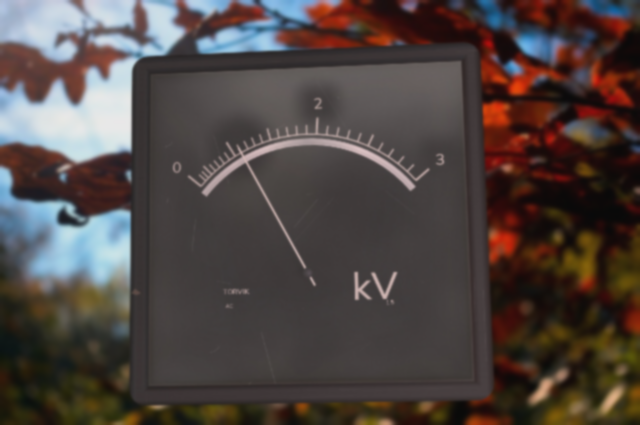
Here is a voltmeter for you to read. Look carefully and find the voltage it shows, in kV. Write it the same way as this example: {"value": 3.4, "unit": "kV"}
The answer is {"value": 1.1, "unit": "kV"}
